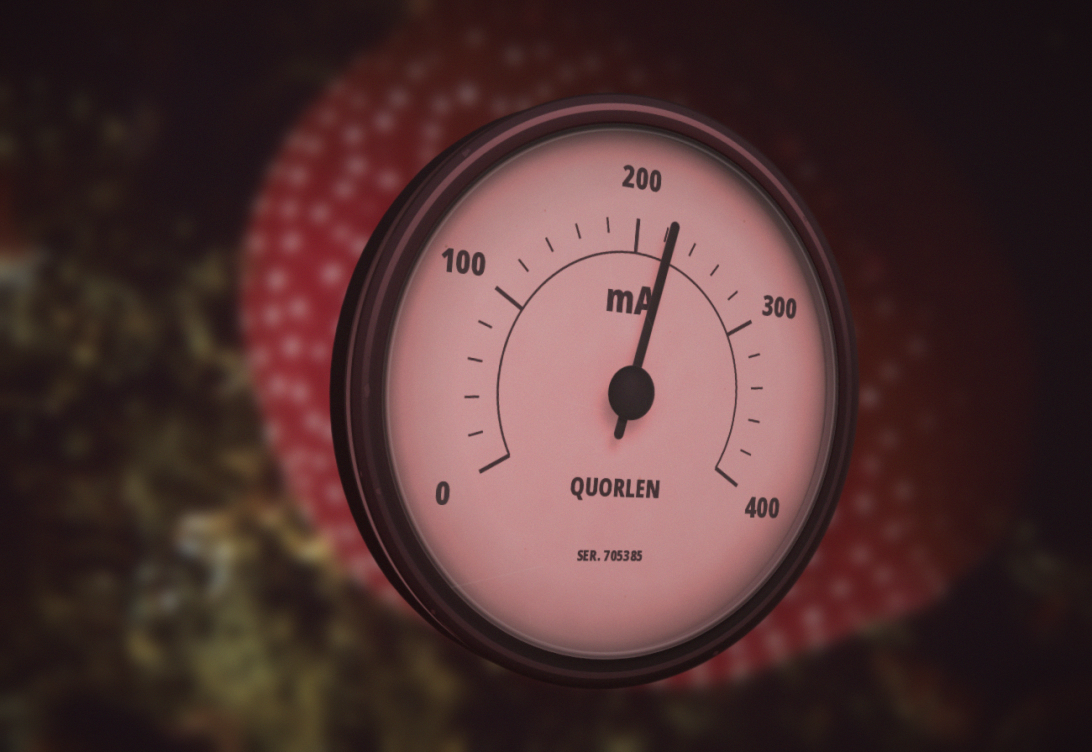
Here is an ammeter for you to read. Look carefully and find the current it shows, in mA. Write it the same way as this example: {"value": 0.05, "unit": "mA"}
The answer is {"value": 220, "unit": "mA"}
